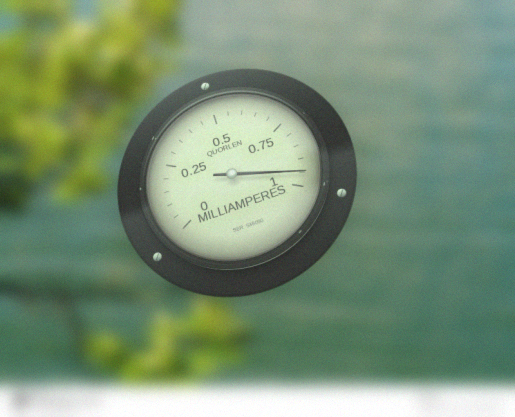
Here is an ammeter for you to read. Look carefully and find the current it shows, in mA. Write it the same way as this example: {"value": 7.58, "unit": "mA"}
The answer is {"value": 0.95, "unit": "mA"}
